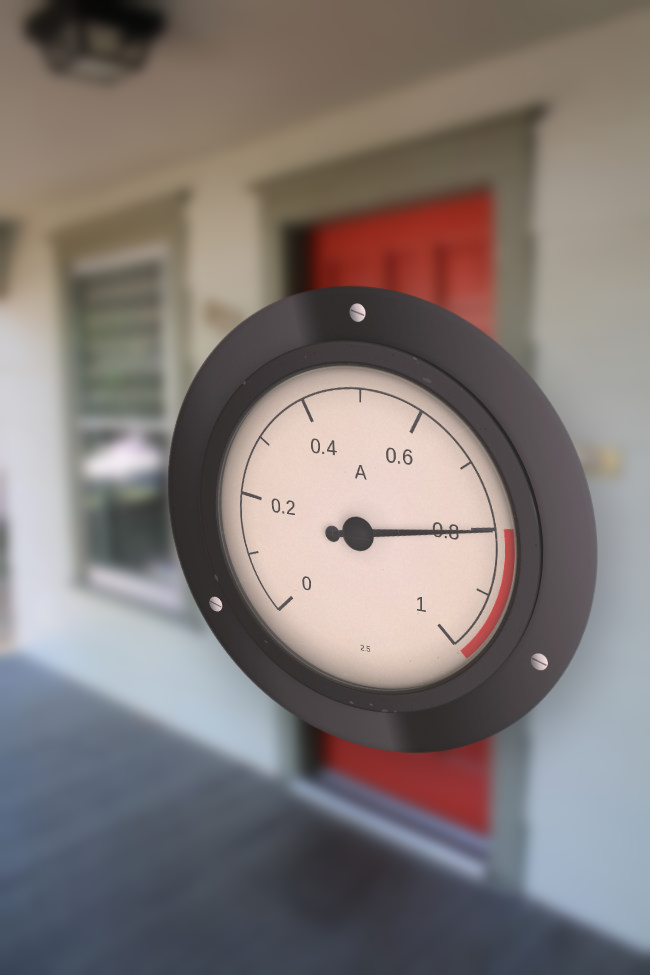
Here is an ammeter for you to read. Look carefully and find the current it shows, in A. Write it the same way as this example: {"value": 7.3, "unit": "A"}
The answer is {"value": 0.8, "unit": "A"}
